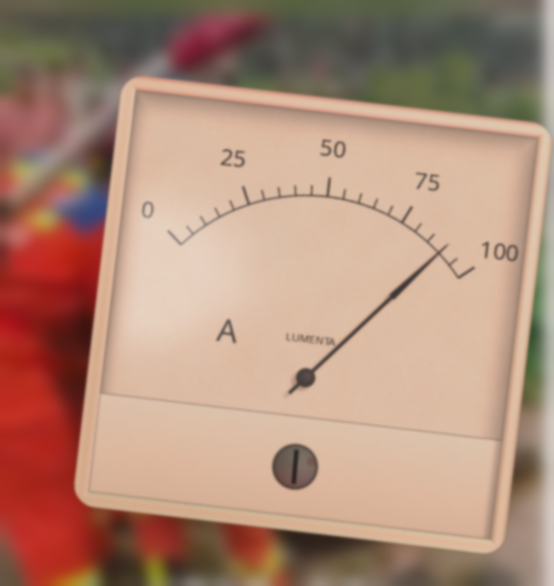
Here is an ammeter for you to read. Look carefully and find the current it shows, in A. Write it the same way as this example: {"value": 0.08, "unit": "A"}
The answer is {"value": 90, "unit": "A"}
